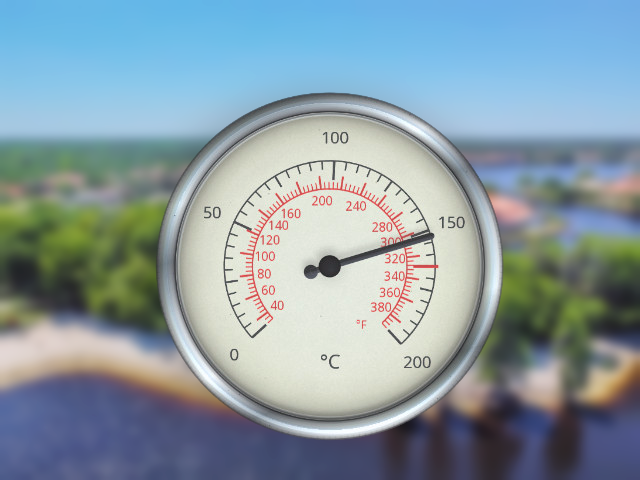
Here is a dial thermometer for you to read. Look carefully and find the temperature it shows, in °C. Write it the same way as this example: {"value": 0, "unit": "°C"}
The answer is {"value": 152.5, "unit": "°C"}
